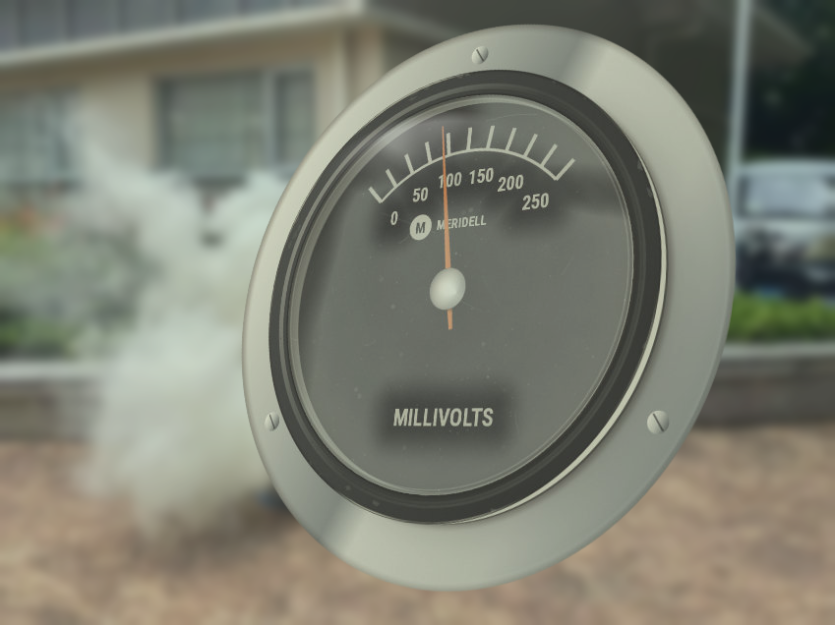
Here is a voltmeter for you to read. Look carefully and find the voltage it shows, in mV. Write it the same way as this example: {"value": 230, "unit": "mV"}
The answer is {"value": 100, "unit": "mV"}
